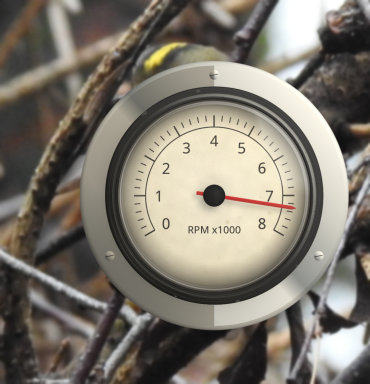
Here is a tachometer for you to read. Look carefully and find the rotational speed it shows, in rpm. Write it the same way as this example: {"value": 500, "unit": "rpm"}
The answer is {"value": 7300, "unit": "rpm"}
